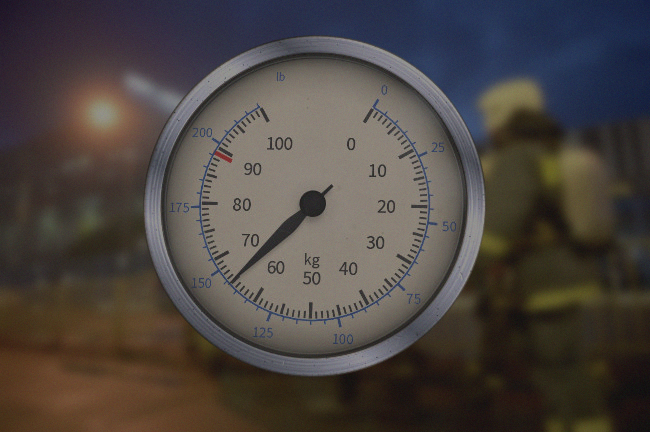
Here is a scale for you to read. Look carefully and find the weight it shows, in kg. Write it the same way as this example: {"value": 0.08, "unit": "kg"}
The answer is {"value": 65, "unit": "kg"}
